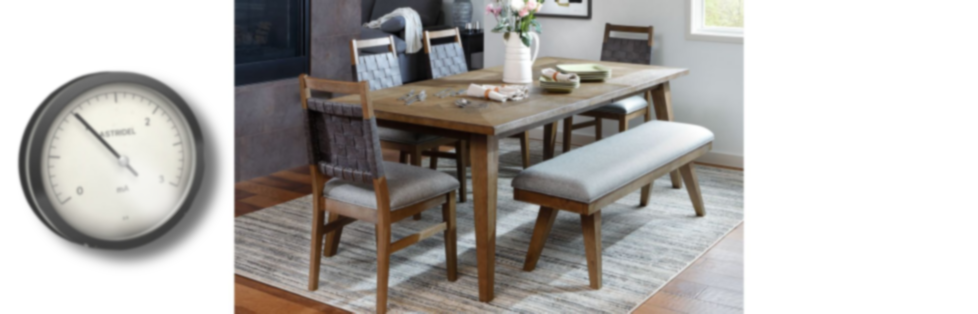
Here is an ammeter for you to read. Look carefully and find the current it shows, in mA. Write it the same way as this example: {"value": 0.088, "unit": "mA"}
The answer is {"value": 1, "unit": "mA"}
